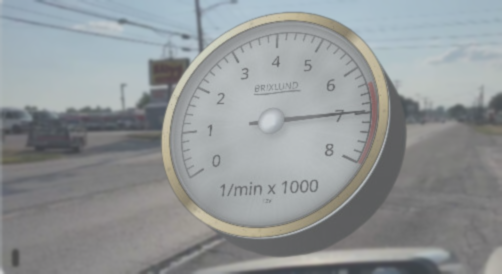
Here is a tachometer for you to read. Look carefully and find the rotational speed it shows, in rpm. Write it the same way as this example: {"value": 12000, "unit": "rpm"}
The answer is {"value": 7000, "unit": "rpm"}
